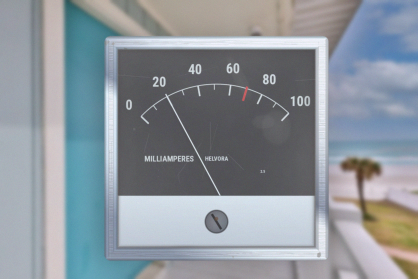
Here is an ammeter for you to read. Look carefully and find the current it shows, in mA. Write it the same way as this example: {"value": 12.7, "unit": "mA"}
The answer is {"value": 20, "unit": "mA"}
